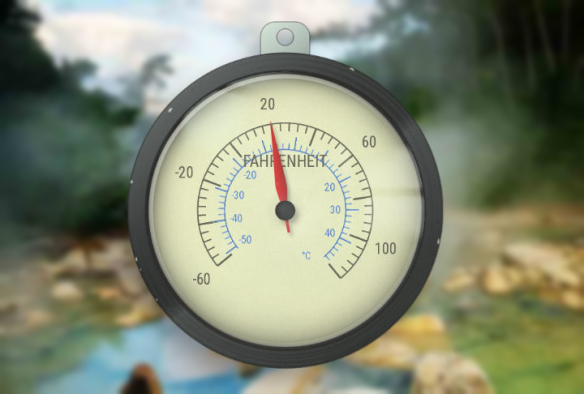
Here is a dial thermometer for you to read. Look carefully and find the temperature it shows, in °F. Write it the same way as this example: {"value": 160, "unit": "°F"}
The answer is {"value": 20, "unit": "°F"}
